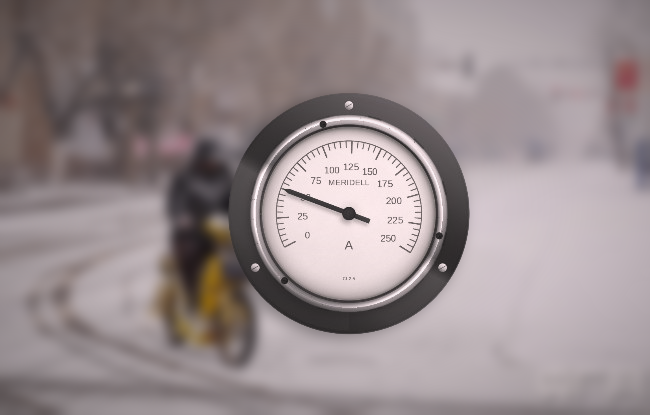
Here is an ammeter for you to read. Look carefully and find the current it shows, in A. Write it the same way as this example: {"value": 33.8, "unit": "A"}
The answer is {"value": 50, "unit": "A"}
